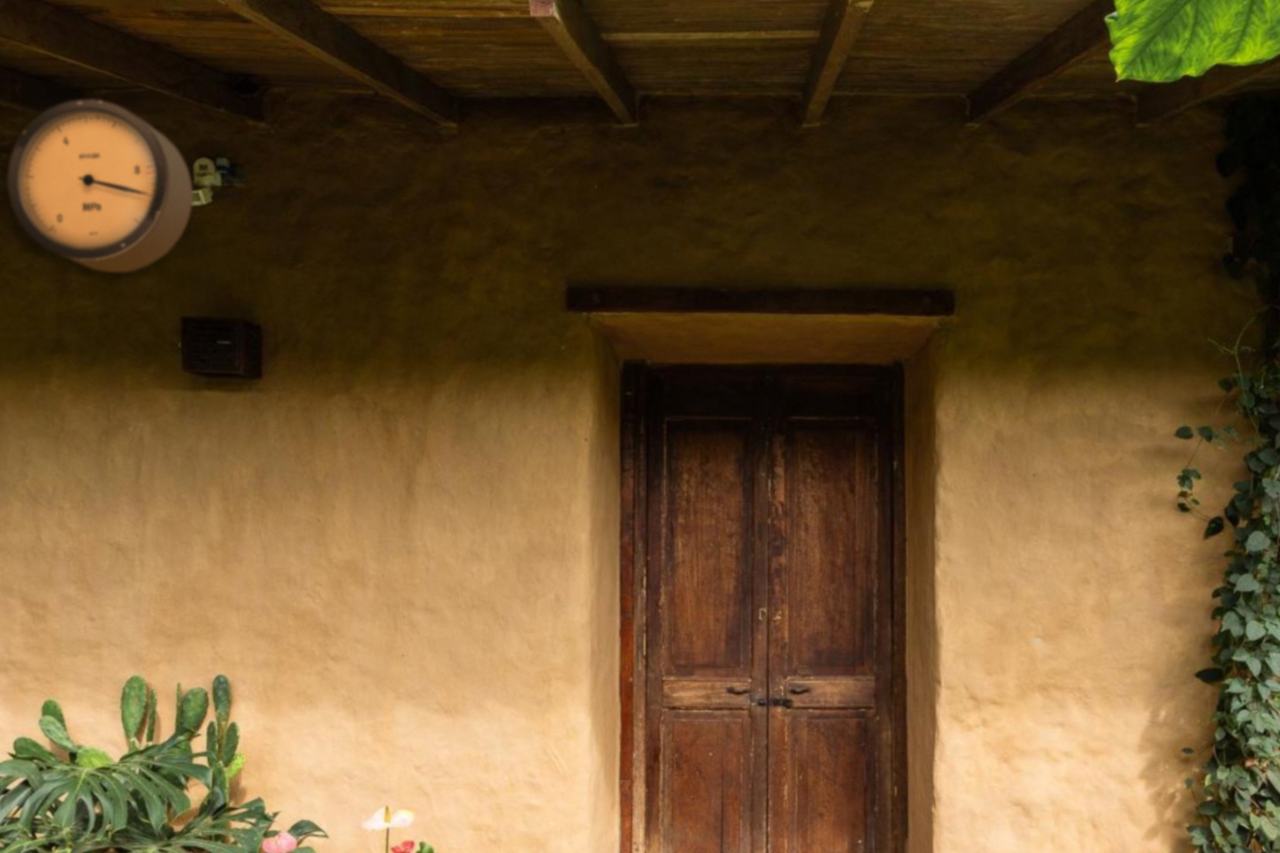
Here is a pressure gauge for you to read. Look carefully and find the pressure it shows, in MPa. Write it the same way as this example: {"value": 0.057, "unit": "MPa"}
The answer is {"value": 9, "unit": "MPa"}
